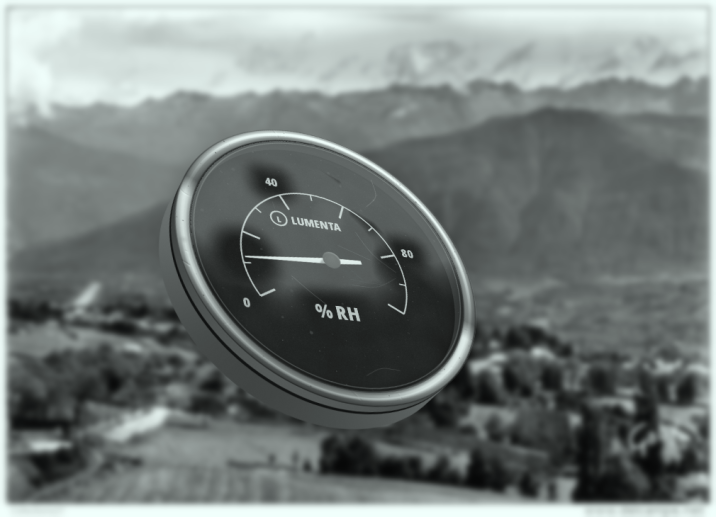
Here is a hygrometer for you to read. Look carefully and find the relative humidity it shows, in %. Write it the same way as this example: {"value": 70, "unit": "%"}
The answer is {"value": 10, "unit": "%"}
